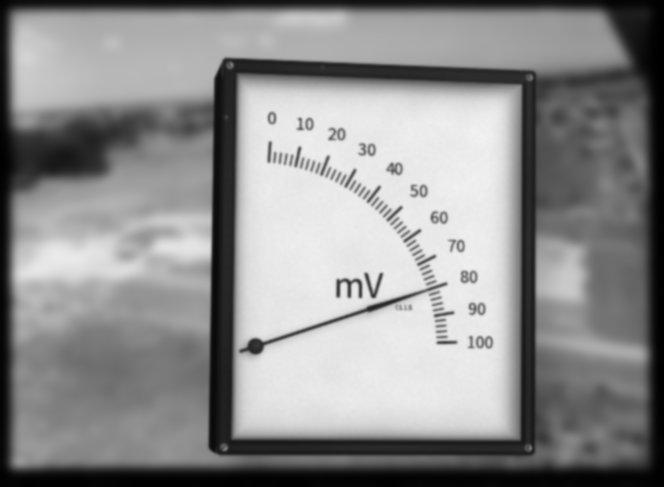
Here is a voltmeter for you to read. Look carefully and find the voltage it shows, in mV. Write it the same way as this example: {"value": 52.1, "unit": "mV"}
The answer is {"value": 80, "unit": "mV"}
